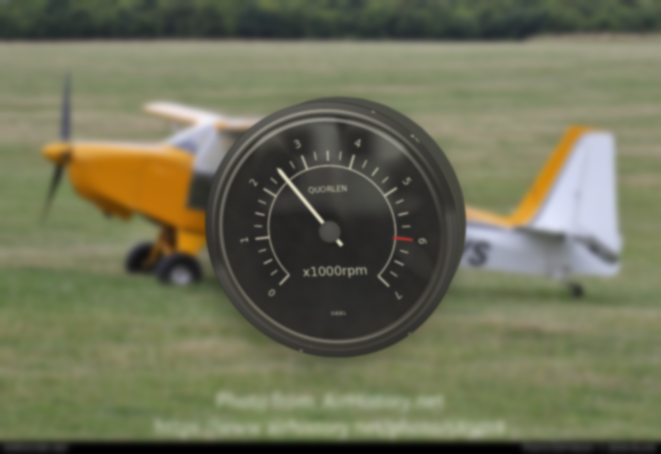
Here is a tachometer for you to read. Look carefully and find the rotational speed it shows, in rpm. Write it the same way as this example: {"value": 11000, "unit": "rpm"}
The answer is {"value": 2500, "unit": "rpm"}
